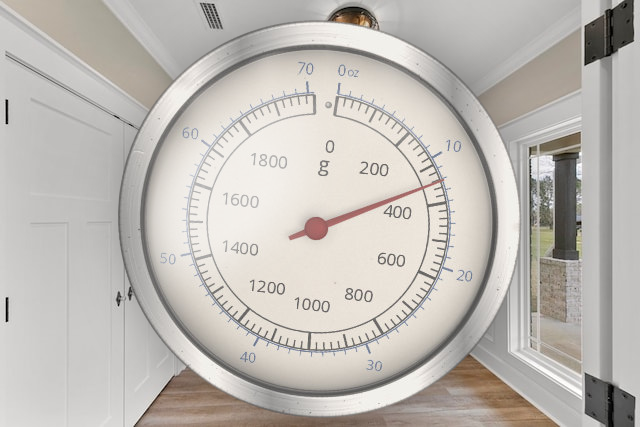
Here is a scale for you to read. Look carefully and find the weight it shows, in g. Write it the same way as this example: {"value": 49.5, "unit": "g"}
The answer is {"value": 340, "unit": "g"}
